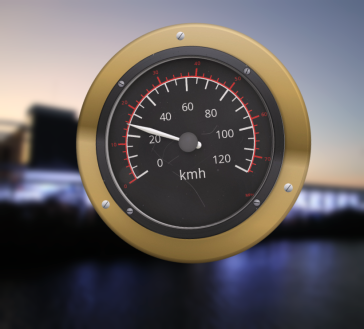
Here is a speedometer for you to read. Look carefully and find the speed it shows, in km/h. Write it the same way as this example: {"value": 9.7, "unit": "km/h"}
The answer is {"value": 25, "unit": "km/h"}
